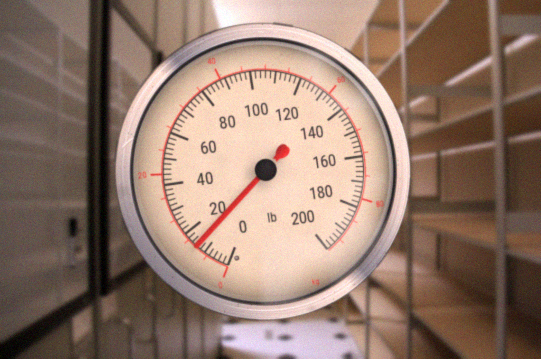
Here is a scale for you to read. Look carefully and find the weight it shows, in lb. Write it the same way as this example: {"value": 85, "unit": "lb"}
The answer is {"value": 14, "unit": "lb"}
